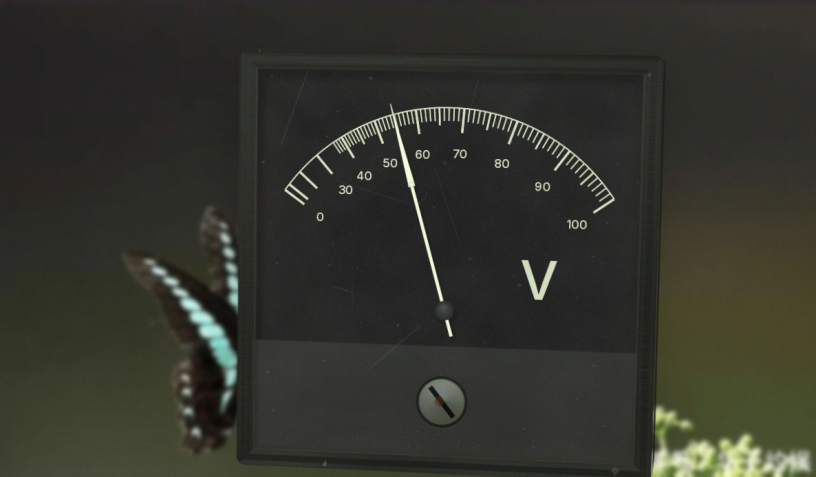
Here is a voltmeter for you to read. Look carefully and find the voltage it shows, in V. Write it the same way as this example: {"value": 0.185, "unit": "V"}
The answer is {"value": 55, "unit": "V"}
